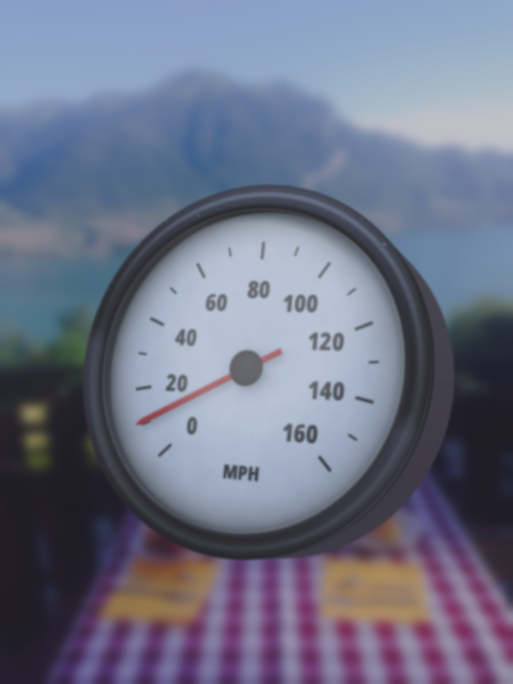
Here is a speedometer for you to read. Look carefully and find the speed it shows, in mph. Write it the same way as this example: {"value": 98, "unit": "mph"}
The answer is {"value": 10, "unit": "mph"}
